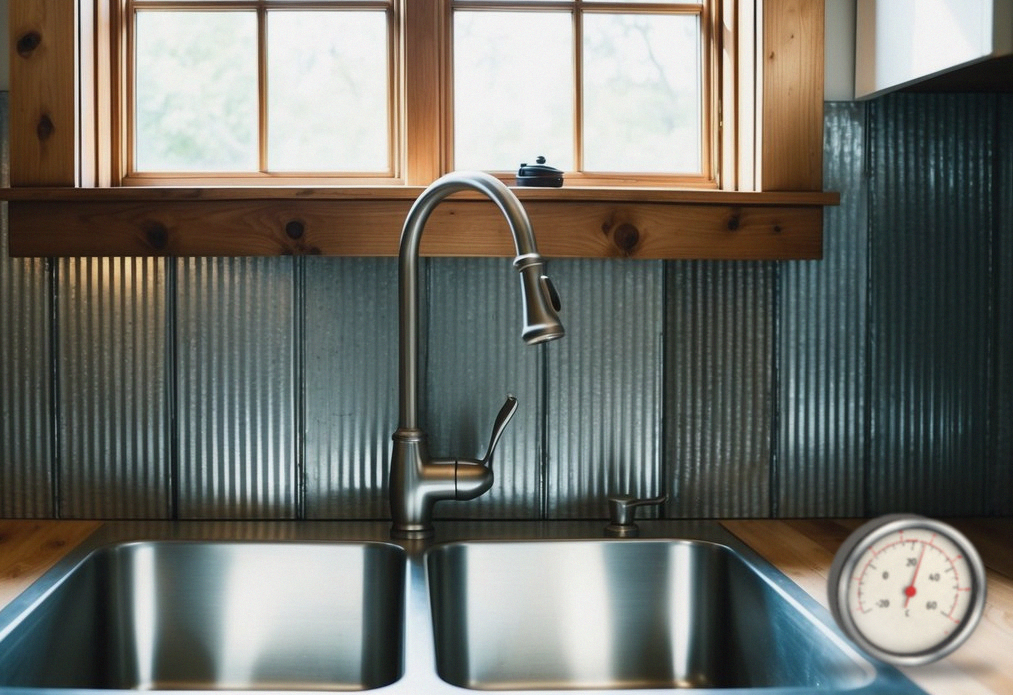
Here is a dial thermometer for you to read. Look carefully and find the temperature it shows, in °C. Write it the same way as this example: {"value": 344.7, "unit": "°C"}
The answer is {"value": 24, "unit": "°C"}
